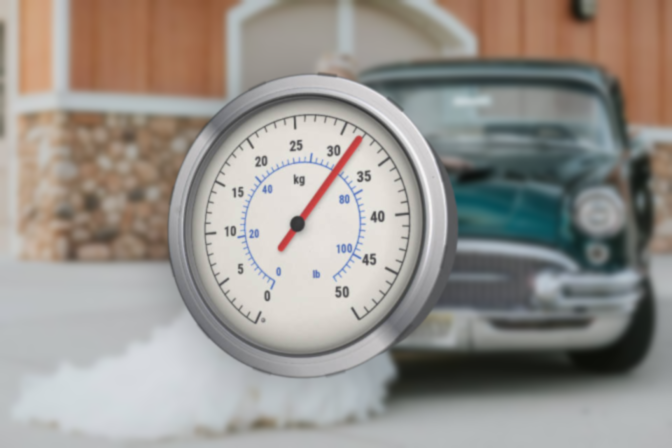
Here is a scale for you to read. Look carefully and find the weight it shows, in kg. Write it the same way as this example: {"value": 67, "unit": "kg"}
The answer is {"value": 32, "unit": "kg"}
